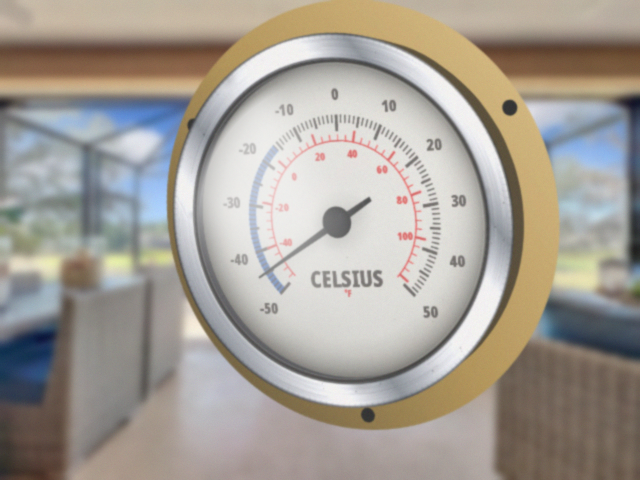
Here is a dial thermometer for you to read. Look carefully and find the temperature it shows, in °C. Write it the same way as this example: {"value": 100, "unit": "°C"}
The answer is {"value": -45, "unit": "°C"}
